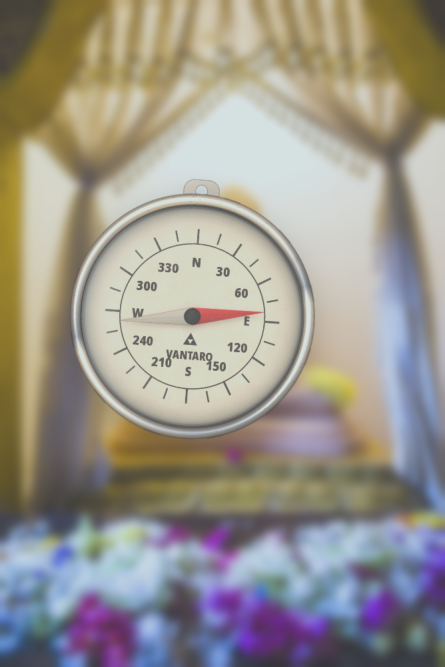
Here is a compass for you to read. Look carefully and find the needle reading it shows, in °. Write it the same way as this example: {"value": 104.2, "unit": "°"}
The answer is {"value": 82.5, "unit": "°"}
